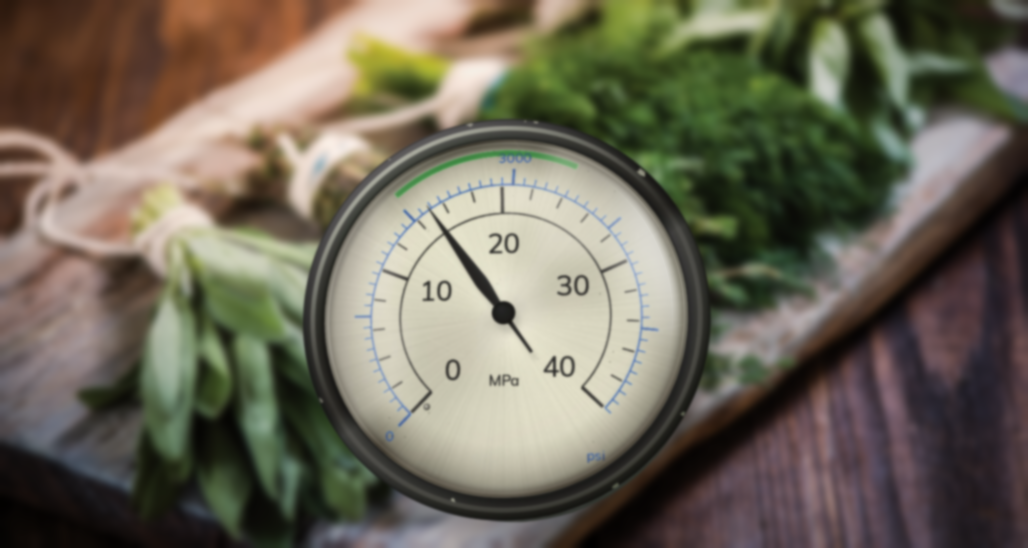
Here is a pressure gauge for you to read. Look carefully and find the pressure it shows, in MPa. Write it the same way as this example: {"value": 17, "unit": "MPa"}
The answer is {"value": 15, "unit": "MPa"}
